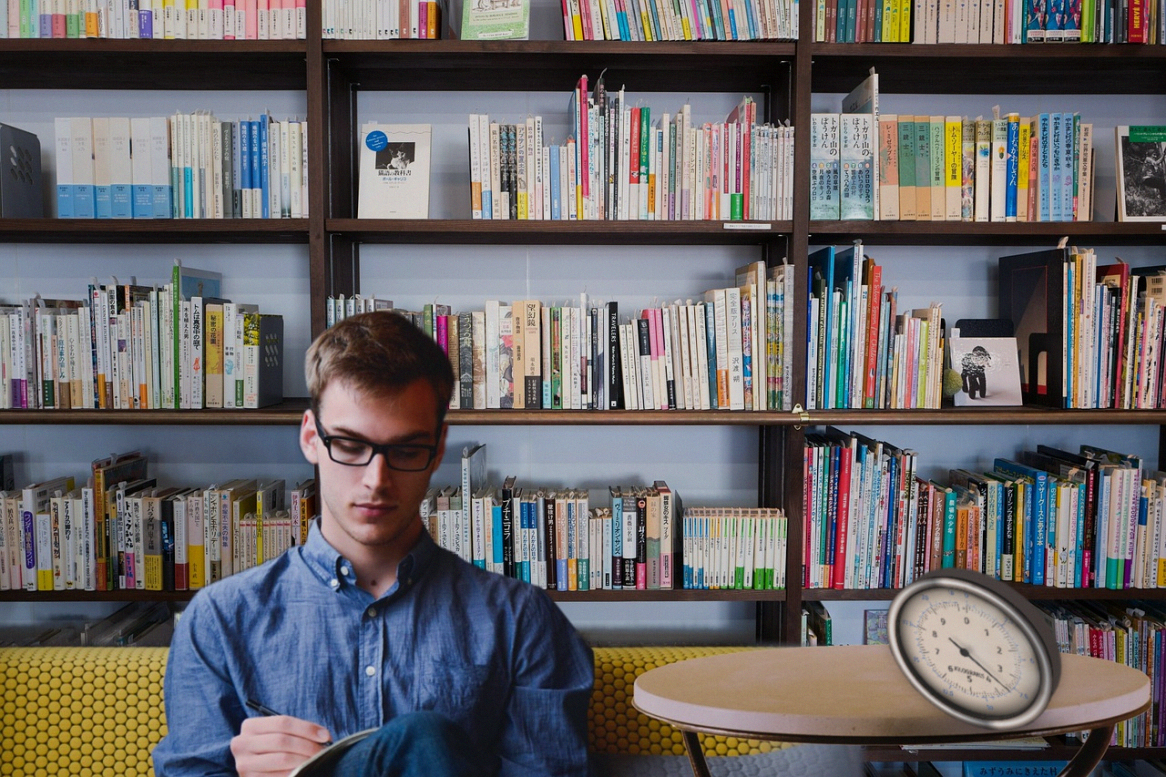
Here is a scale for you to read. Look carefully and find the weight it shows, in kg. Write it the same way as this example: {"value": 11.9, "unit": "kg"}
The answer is {"value": 3.5, "unit": "kg"}
